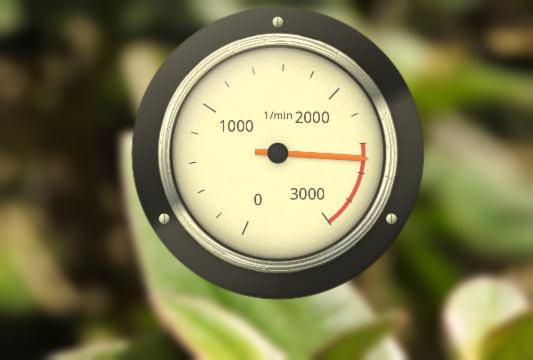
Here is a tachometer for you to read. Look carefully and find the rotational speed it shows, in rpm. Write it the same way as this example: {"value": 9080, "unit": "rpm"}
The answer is {"value": 2500, "unit": "rpm"}
